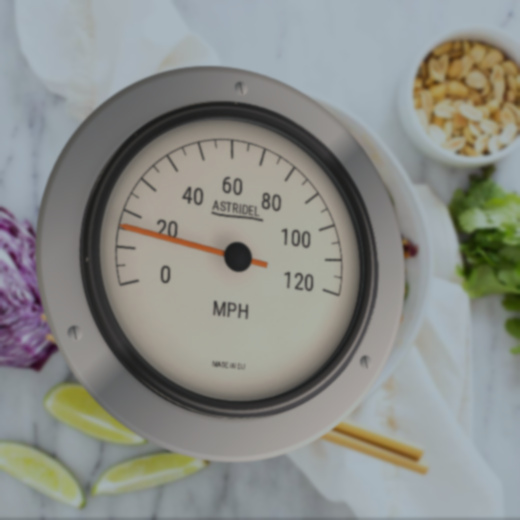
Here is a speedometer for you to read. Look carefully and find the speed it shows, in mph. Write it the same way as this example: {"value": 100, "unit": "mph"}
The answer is {"value": 15, "unit": "mph"}
